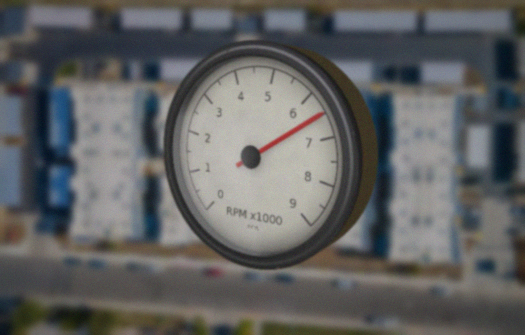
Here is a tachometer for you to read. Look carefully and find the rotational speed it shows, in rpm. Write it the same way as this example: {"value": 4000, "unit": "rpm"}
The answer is {"value": 6500, "unit": "rpm"}
